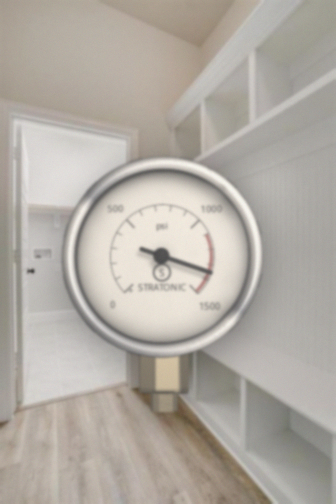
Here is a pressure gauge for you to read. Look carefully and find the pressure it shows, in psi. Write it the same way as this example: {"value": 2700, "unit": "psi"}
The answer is {"value": 1350, "unit": "psi"}
